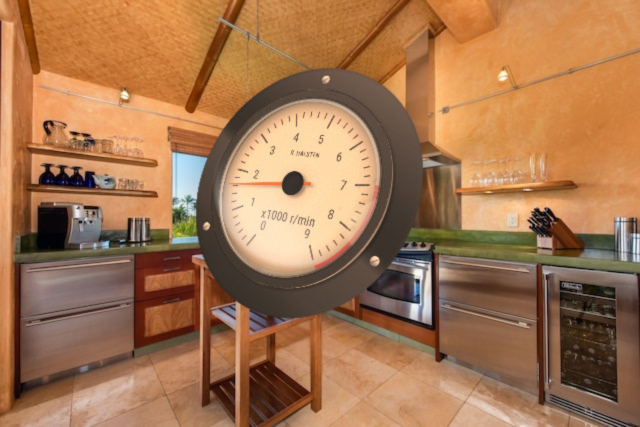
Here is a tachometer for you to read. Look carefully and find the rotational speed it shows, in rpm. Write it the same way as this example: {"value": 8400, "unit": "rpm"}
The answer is {"value": 1600, "unit": "rpm"}
